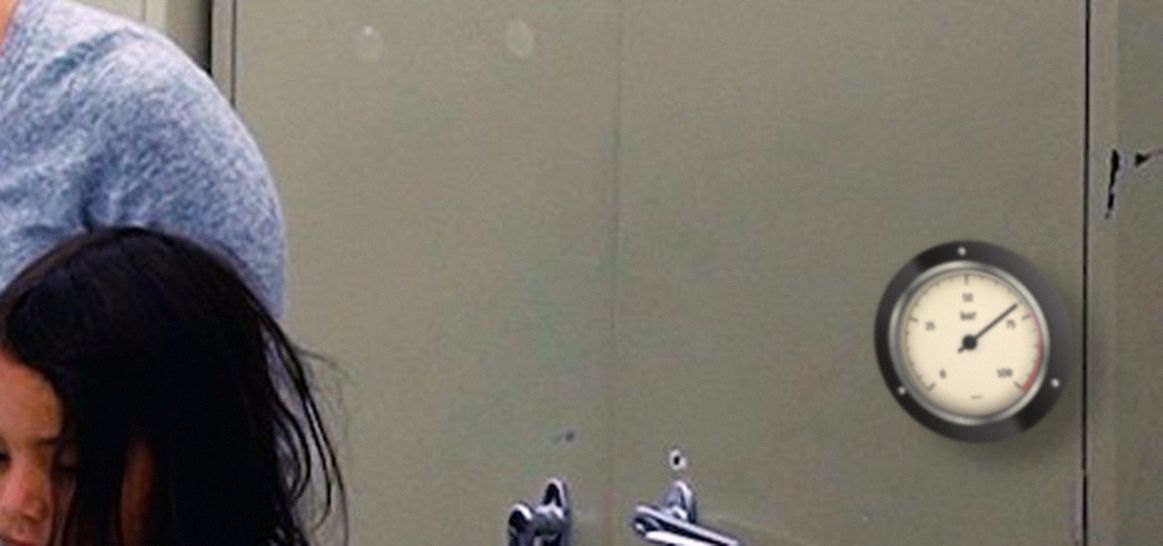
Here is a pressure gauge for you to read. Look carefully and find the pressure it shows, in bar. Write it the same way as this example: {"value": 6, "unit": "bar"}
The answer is {"value": 70, "unit": "bar"}
